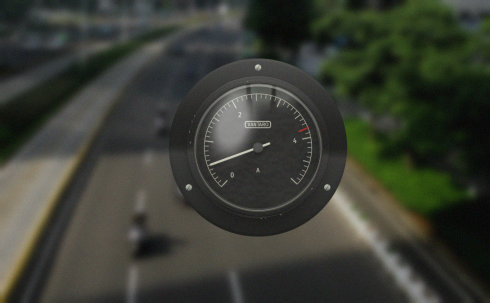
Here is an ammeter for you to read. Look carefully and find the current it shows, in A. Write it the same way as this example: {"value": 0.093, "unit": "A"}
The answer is {"value": 0.5, "unit": "A"}
